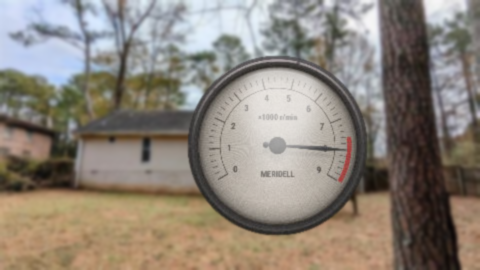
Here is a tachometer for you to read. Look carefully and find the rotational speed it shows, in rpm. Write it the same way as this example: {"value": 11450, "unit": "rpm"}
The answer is {"value": 8000, "unit": "rpm"}
